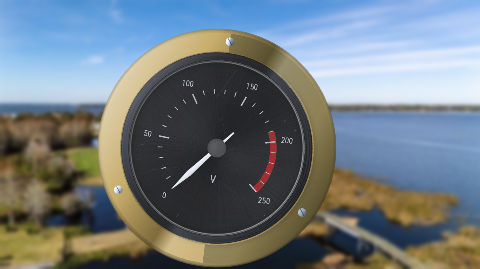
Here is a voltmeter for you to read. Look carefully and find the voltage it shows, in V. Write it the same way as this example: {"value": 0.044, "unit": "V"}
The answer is {"value": 0, "unit": "V"}
